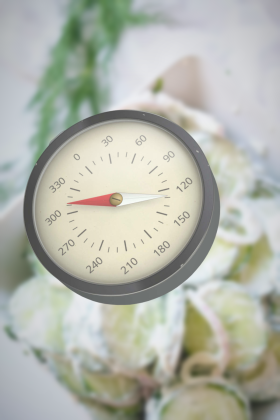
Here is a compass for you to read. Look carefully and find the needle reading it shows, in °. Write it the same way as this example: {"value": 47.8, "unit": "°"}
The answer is {"value": 310, "unit": "°"}
